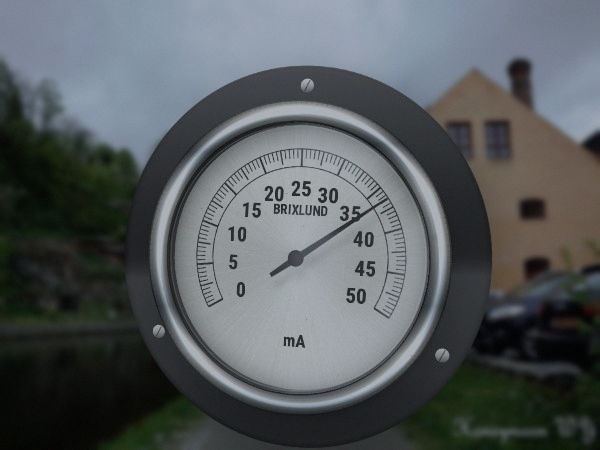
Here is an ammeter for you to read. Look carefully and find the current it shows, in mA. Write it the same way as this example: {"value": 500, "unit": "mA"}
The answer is {"value": 36.5, "unit": "mA"}
